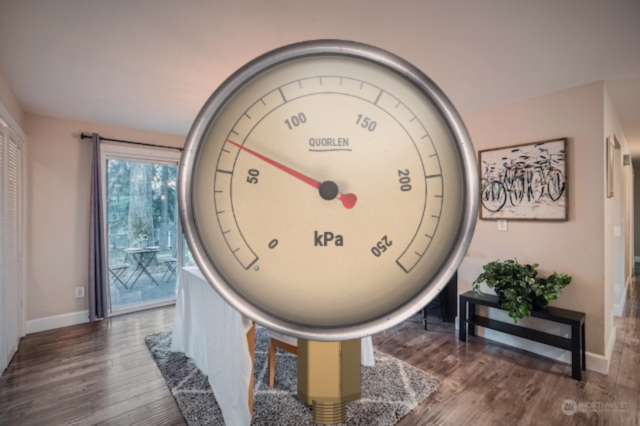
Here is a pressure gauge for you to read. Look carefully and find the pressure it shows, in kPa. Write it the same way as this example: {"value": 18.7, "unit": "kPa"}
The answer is {"value": 65, "unit": "kPa"}
